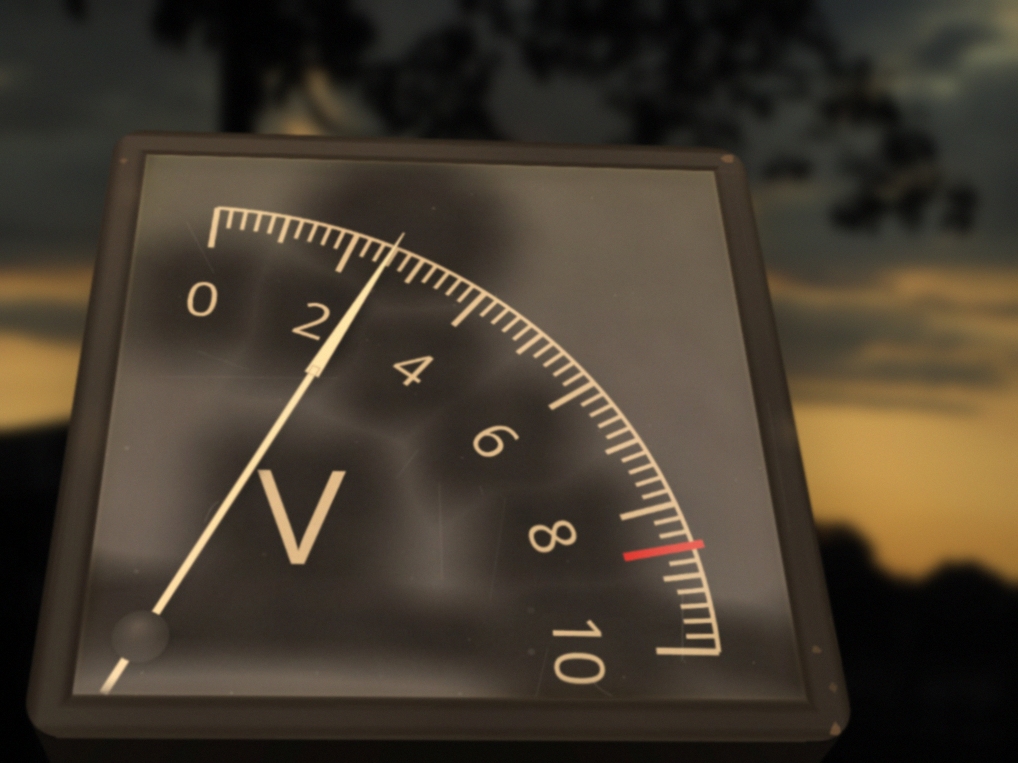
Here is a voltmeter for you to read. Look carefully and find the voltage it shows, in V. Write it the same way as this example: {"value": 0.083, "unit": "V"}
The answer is {"value": 2.6, "unit": "V"}
